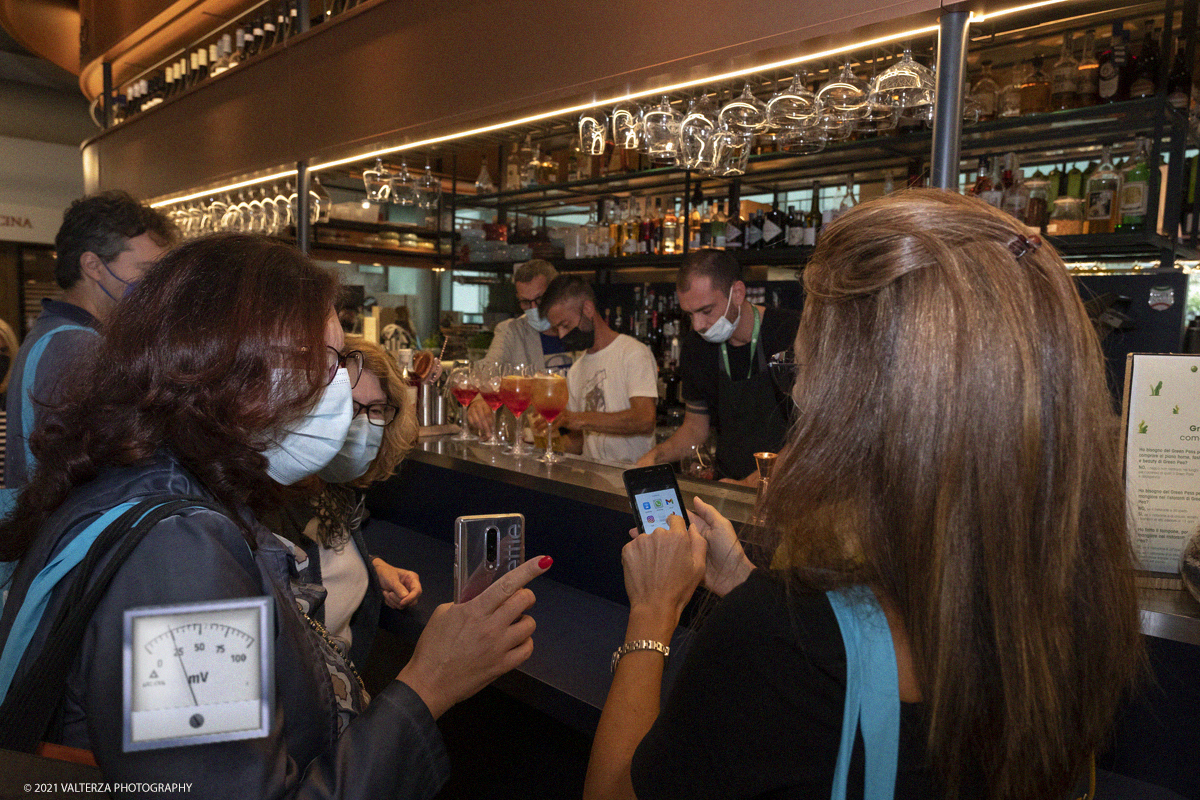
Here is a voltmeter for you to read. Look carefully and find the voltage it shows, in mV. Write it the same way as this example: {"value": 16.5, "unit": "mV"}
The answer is {"value": 25, "unit": "mV"}
